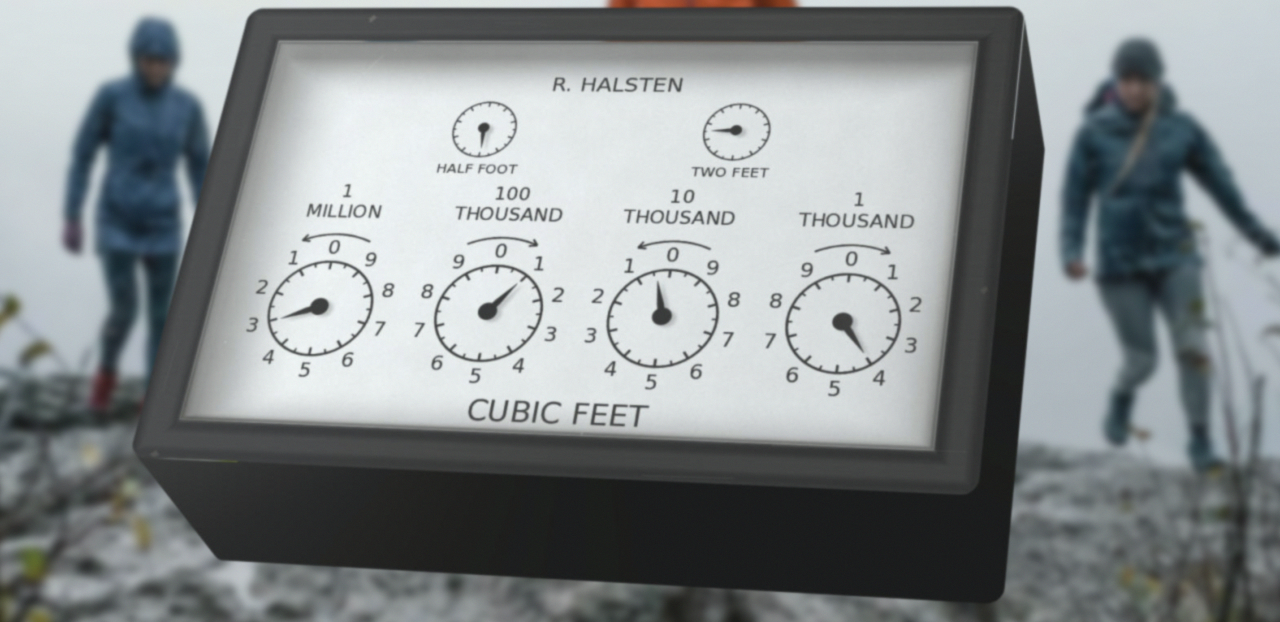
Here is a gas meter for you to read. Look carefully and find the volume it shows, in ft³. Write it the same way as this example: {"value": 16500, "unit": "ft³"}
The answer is {"value": 310400, "unit": "ft³"}
